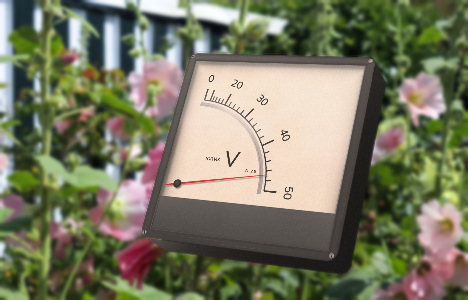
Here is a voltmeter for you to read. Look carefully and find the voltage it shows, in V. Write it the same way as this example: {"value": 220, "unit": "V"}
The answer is {"value": 47, "unit": "V"}
